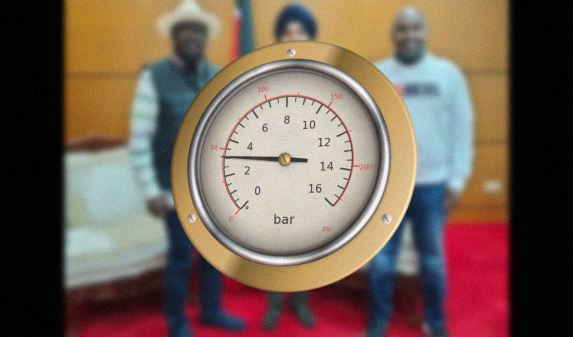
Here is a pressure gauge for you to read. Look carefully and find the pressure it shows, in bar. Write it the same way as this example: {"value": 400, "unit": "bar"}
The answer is {"value": 3, "unit": "bar"}
